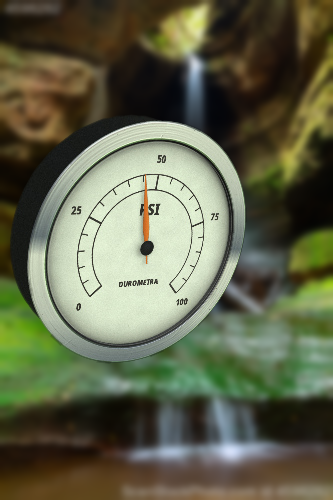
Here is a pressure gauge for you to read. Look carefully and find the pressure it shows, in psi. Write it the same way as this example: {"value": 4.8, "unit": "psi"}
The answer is {"value": 45, "unit": "psi"}
